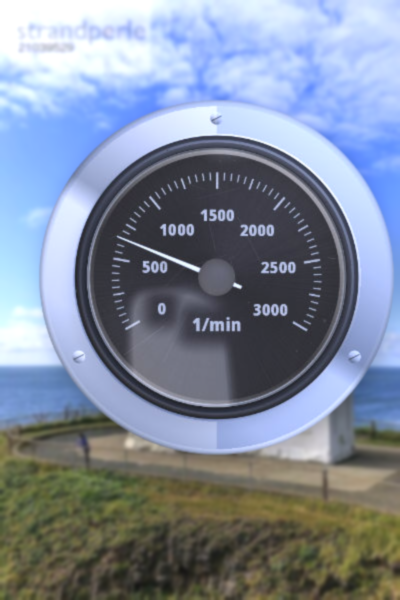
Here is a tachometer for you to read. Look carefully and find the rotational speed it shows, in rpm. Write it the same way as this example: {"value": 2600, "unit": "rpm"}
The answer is {"value": 650, "unit": "rpm"}
